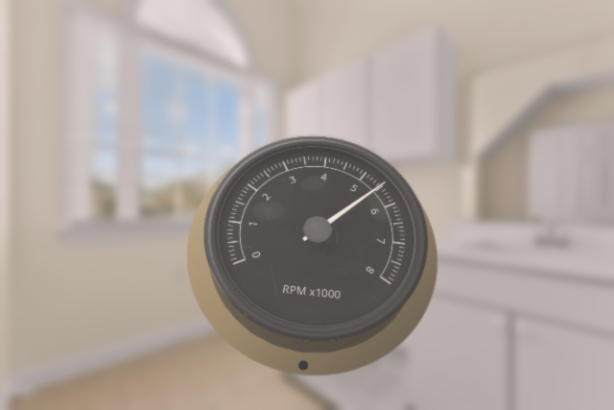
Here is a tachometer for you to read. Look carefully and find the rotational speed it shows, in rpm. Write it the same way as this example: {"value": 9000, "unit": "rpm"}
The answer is {"value": 5500, "unit": "rpm"}
